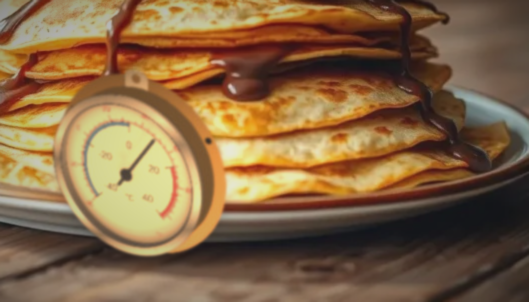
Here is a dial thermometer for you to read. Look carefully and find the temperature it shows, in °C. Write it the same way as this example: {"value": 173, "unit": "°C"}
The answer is {"value": 10, "unit": "°C"}
